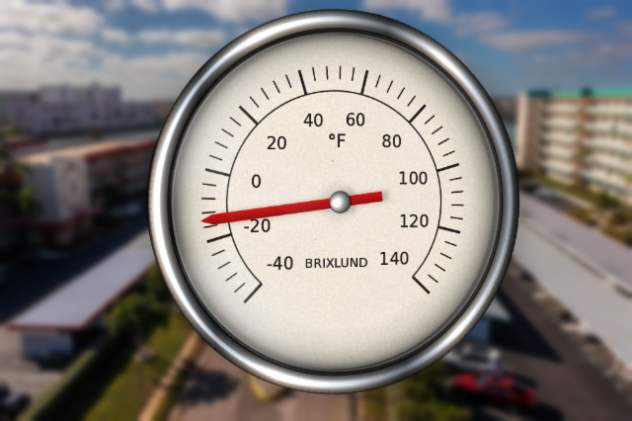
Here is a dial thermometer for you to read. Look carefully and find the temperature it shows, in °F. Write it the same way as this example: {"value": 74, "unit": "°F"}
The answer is {"value": -14, "unit": "°F"}
